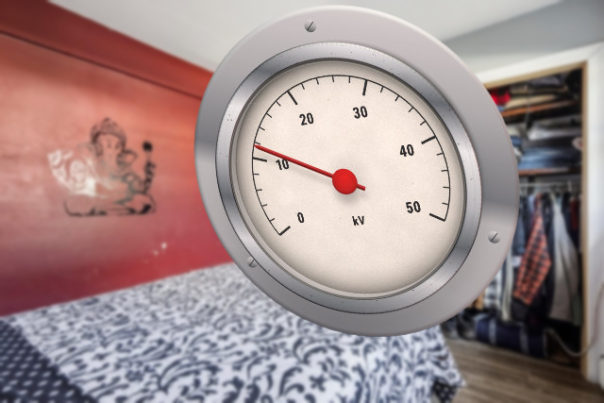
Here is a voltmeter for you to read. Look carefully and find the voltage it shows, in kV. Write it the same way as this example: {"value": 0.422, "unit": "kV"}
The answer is {"value": 12, "unit": "kV"}
